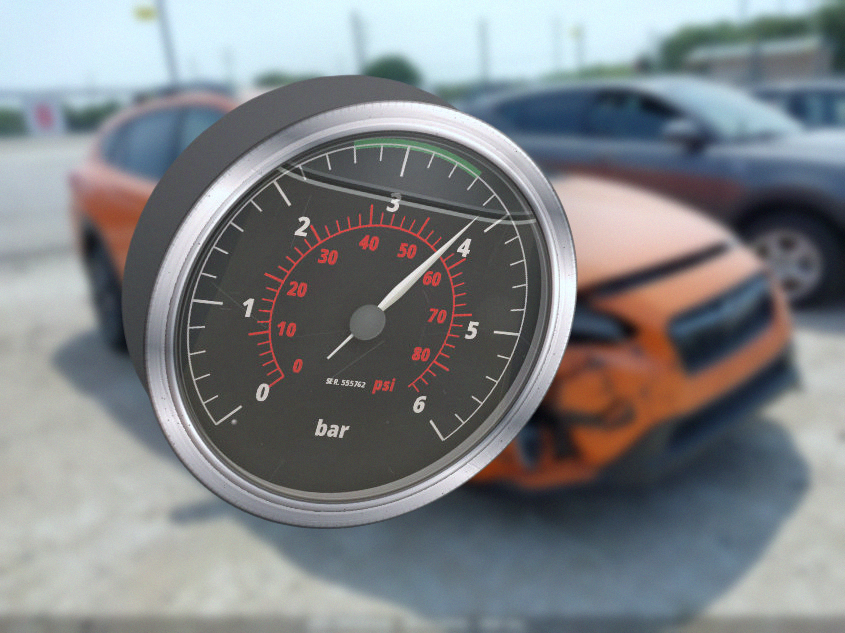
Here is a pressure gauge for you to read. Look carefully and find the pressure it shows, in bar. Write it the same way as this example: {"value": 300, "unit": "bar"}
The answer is {"value": 3.8, "unit": "bar"}
